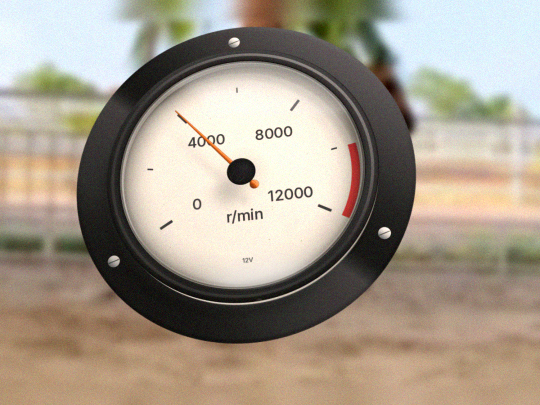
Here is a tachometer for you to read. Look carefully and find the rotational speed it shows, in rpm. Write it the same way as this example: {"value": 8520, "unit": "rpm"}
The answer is {"value": 4000, "unit": "rpm"}
